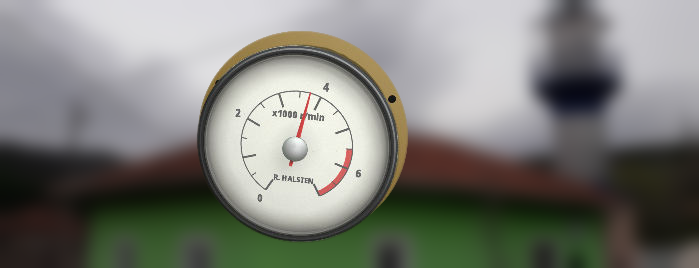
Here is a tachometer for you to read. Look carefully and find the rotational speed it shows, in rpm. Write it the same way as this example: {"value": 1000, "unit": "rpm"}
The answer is {"value": 3750, "unit": "rpm"}
